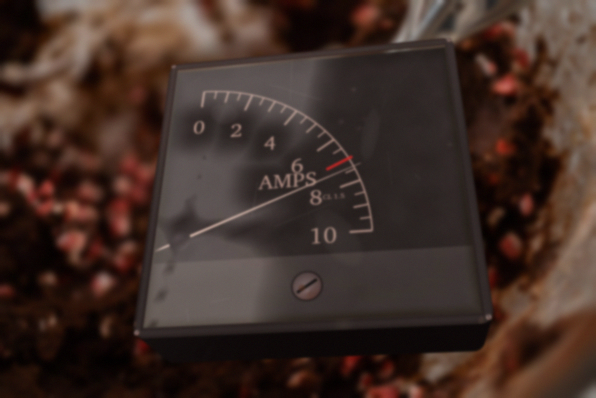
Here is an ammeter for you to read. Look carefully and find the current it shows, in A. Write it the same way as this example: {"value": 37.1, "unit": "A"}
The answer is {"value": 7.5, "unit": "A"}
